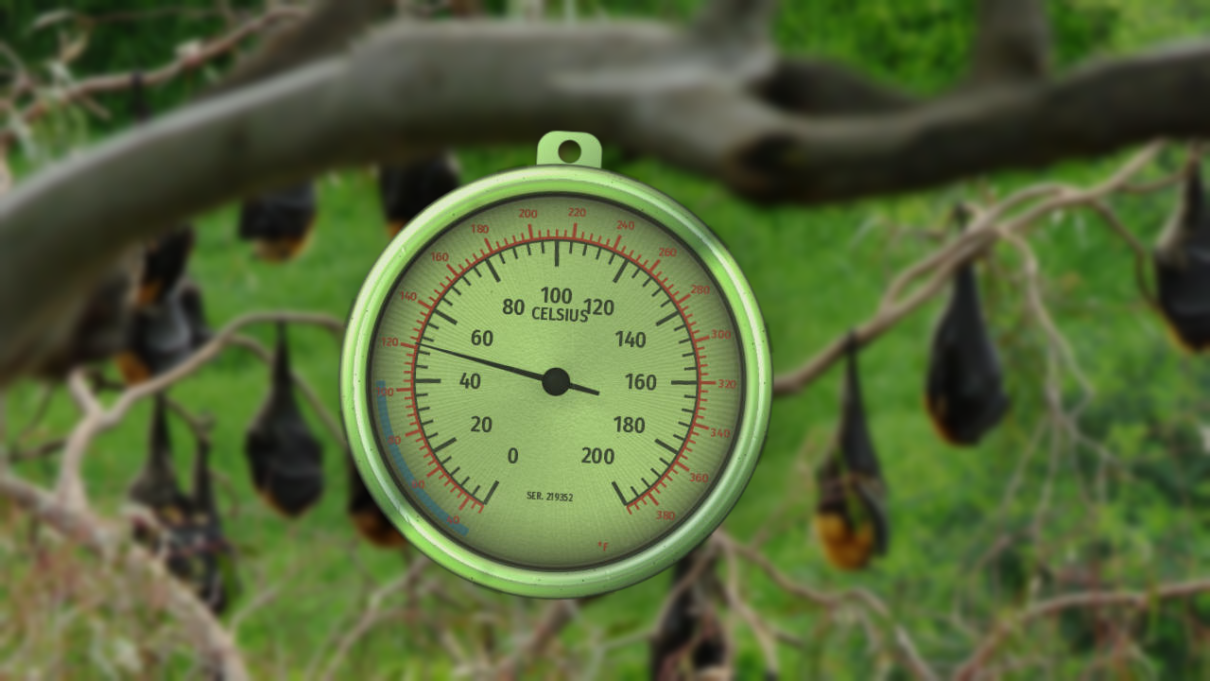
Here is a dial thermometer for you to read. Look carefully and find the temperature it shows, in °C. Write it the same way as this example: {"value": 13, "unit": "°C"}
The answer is {"value": 50, "unit": "°C"}
